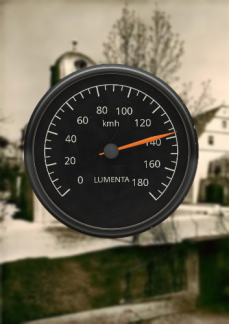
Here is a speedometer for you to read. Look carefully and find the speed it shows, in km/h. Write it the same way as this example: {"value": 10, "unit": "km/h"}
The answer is {"value": 137.5, "unit": "km/h"}
